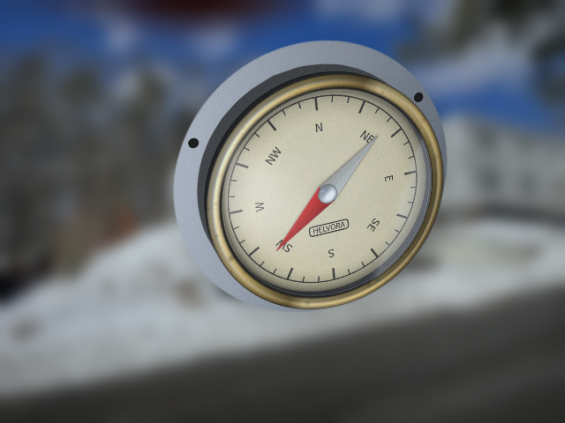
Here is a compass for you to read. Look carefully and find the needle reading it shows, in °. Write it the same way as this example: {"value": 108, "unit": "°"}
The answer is {"value": 230, "unit": "°"}
